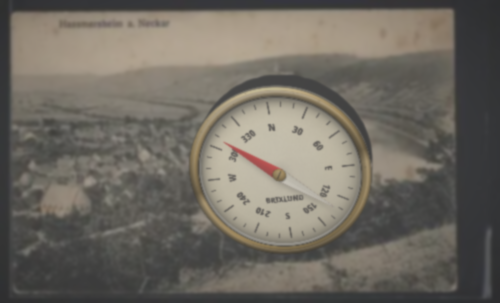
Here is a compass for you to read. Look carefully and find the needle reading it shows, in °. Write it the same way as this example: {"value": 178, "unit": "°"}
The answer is {"value": 310, "unit": "°"}
